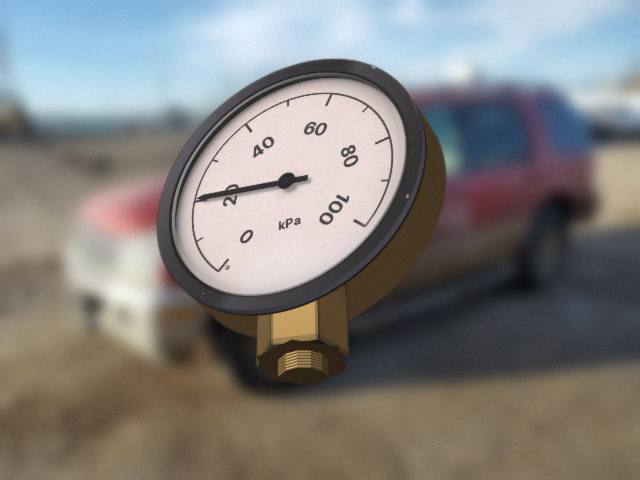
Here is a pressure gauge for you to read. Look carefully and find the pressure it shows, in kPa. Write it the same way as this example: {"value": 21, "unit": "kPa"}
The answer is {"value": 20, "unit": "kPa"}
